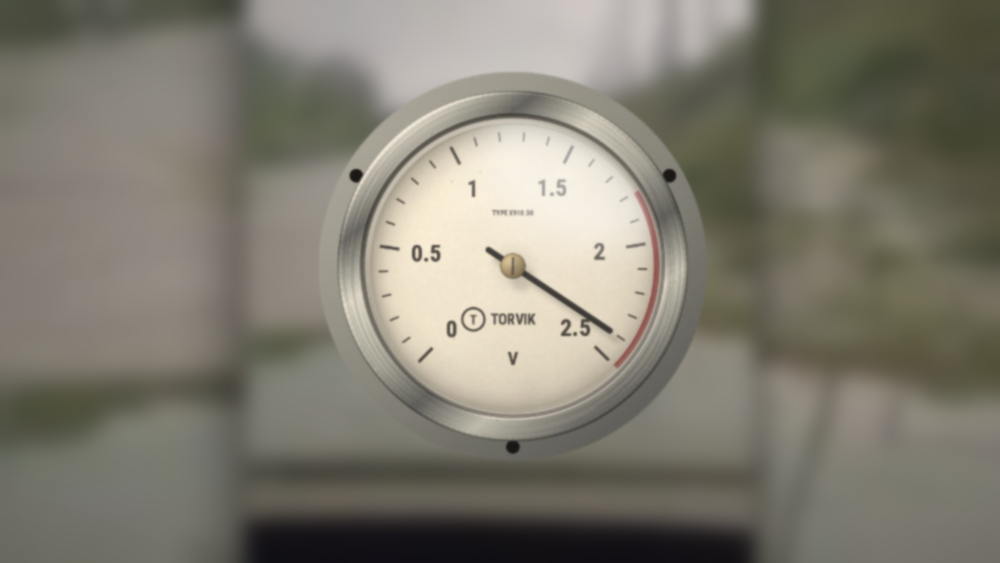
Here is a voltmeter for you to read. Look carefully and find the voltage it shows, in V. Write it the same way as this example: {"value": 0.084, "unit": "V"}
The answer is {"value": 2.4, "unit": "V"}
